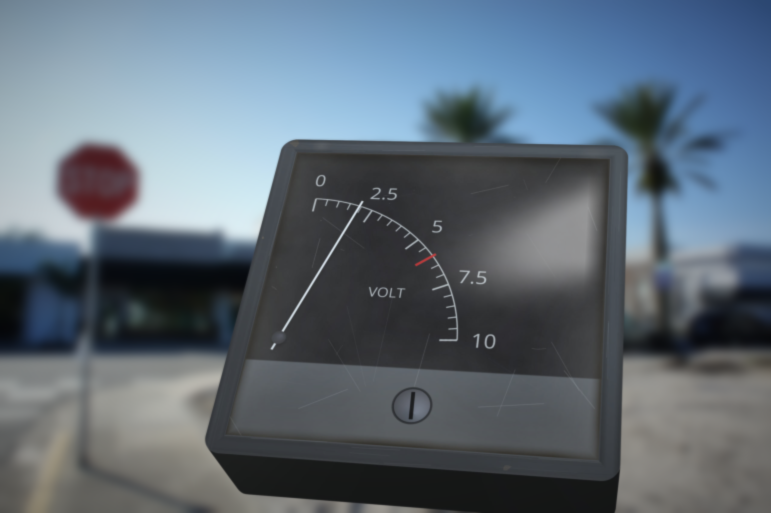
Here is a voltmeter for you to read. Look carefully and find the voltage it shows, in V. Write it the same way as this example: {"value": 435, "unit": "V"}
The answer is {"value": 2, "unit": "V"}
